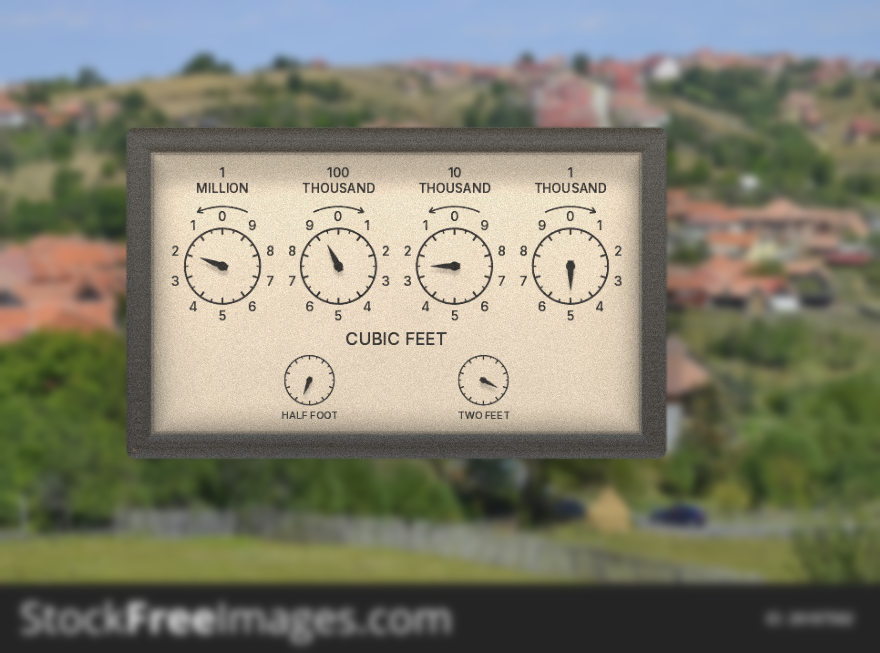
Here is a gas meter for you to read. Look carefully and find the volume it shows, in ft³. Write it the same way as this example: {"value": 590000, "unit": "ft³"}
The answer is {"value": 192500, "unit": "ft³"}
